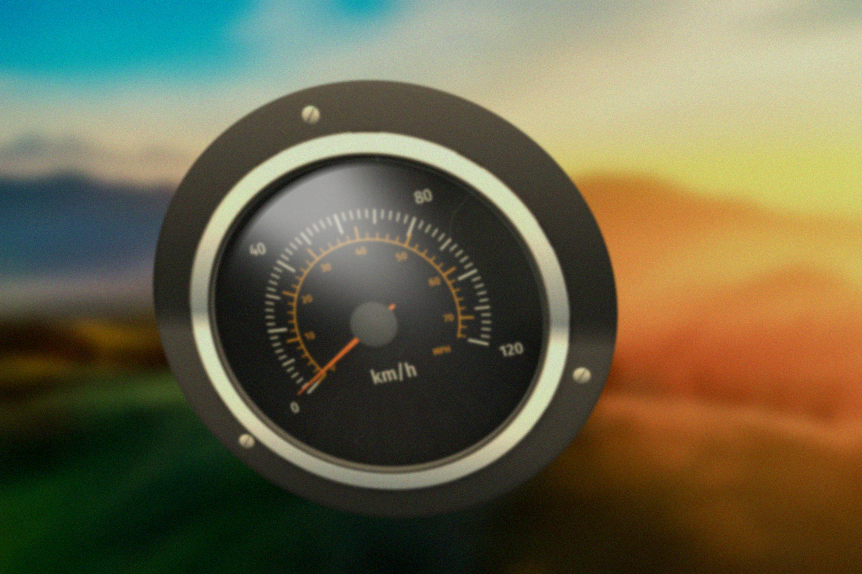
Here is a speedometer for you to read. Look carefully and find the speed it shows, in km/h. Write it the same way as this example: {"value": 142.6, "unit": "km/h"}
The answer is {"value": 2, "unit": "km/h"}
